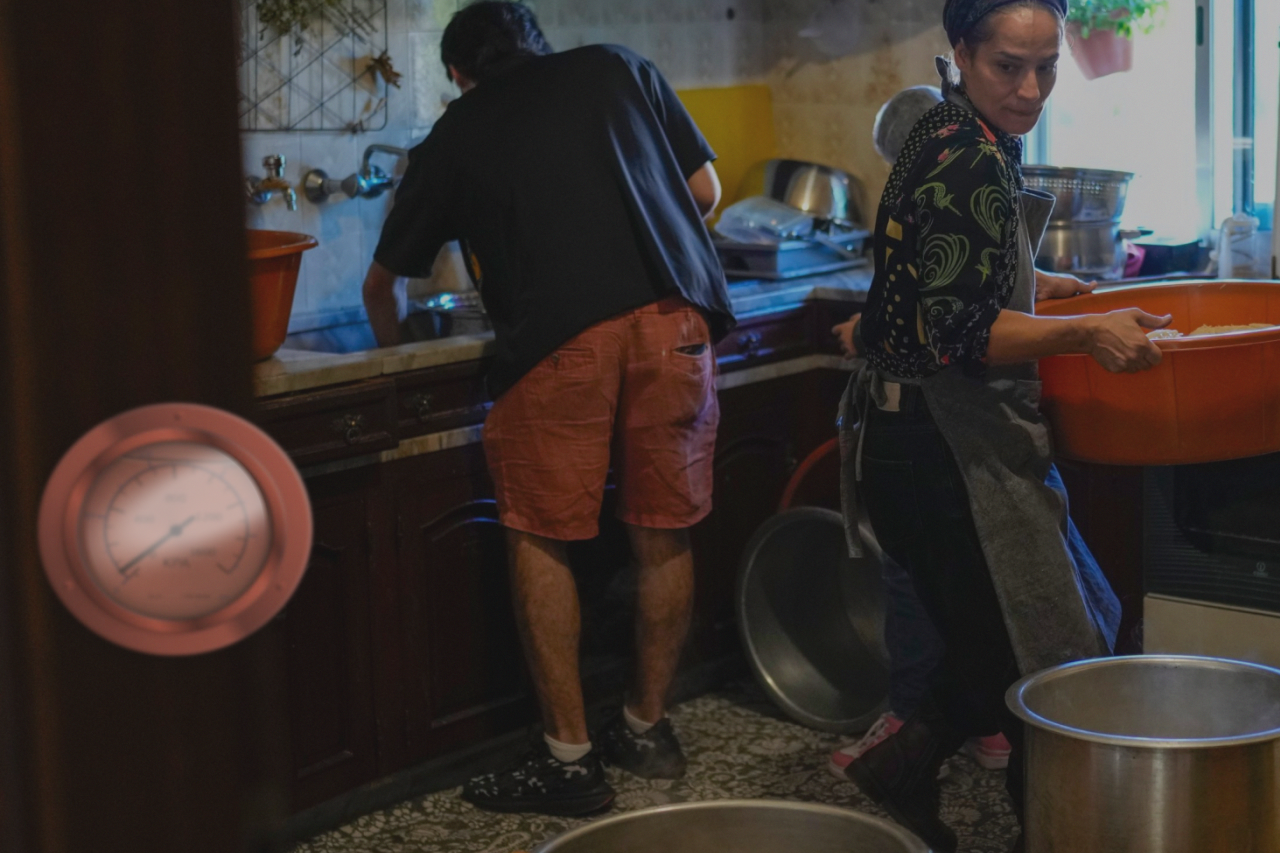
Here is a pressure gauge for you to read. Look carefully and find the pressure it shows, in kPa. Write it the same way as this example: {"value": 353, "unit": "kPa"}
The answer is {"value": 50, "unit": "kPa"}
